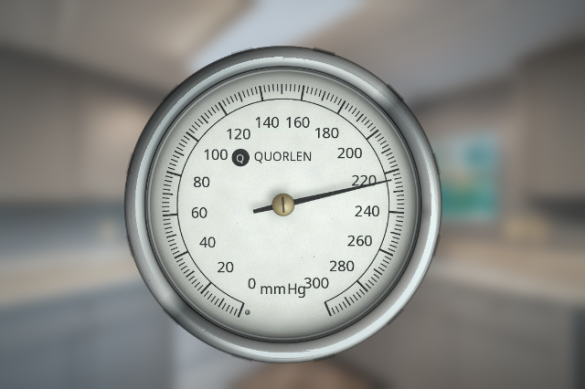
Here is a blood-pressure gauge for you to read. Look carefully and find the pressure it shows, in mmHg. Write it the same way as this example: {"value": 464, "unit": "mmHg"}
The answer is {"value": 224, "unit": "mmHg"}
